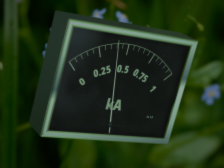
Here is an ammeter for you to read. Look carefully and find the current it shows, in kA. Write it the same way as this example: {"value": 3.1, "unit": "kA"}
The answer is {"value": 0.4, "unit": "kA"}
